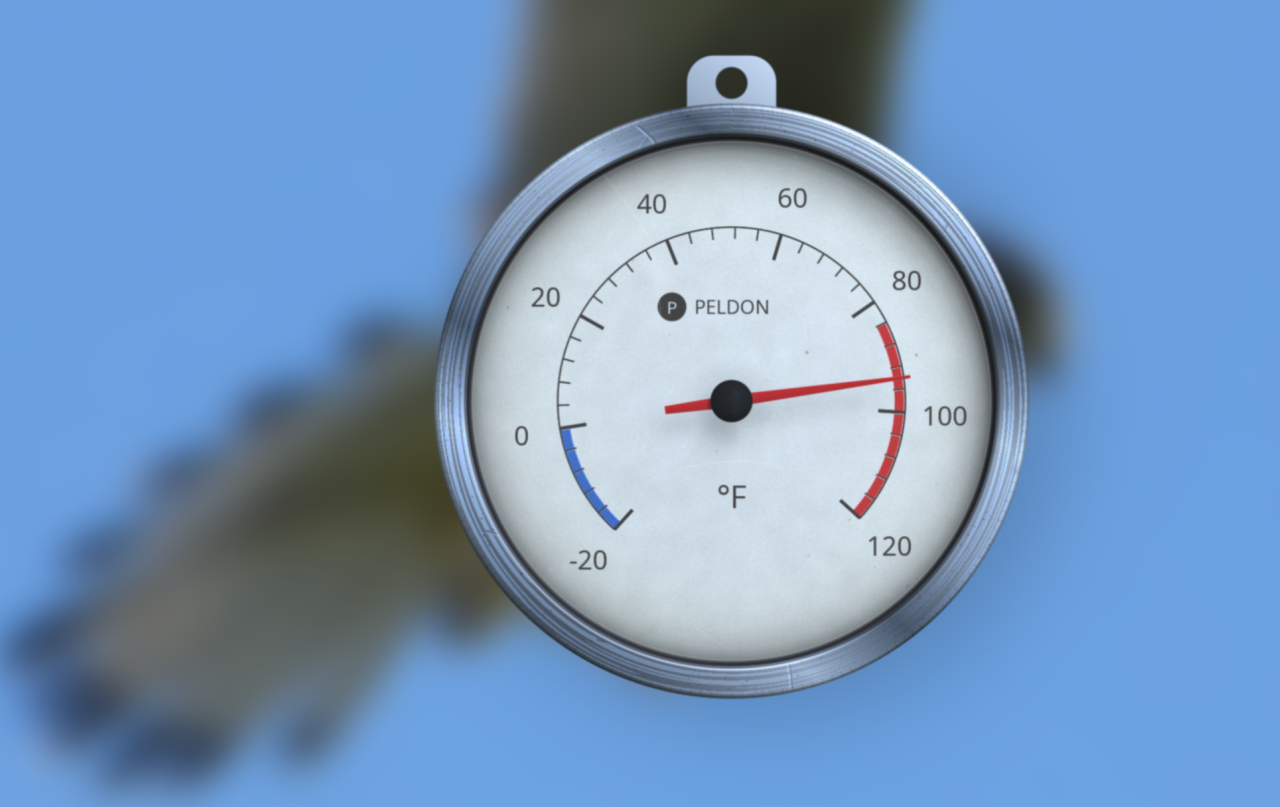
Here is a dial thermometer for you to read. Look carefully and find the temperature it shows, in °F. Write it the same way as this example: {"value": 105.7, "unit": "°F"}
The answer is {"value": 94, "unit": "°F"}
